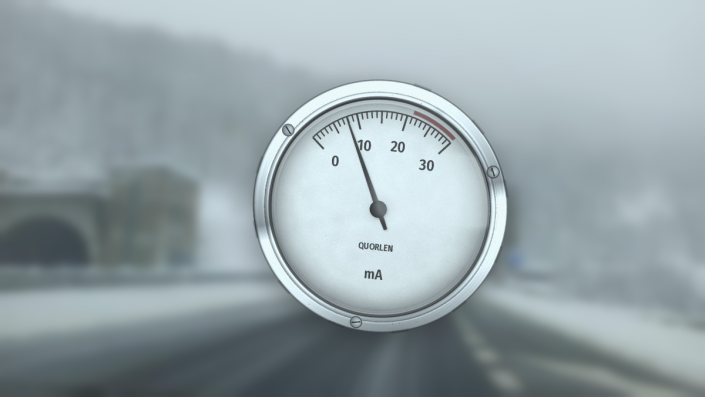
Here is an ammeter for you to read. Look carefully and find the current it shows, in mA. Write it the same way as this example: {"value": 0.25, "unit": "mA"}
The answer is {"value": 8, "unit": "mA"}
